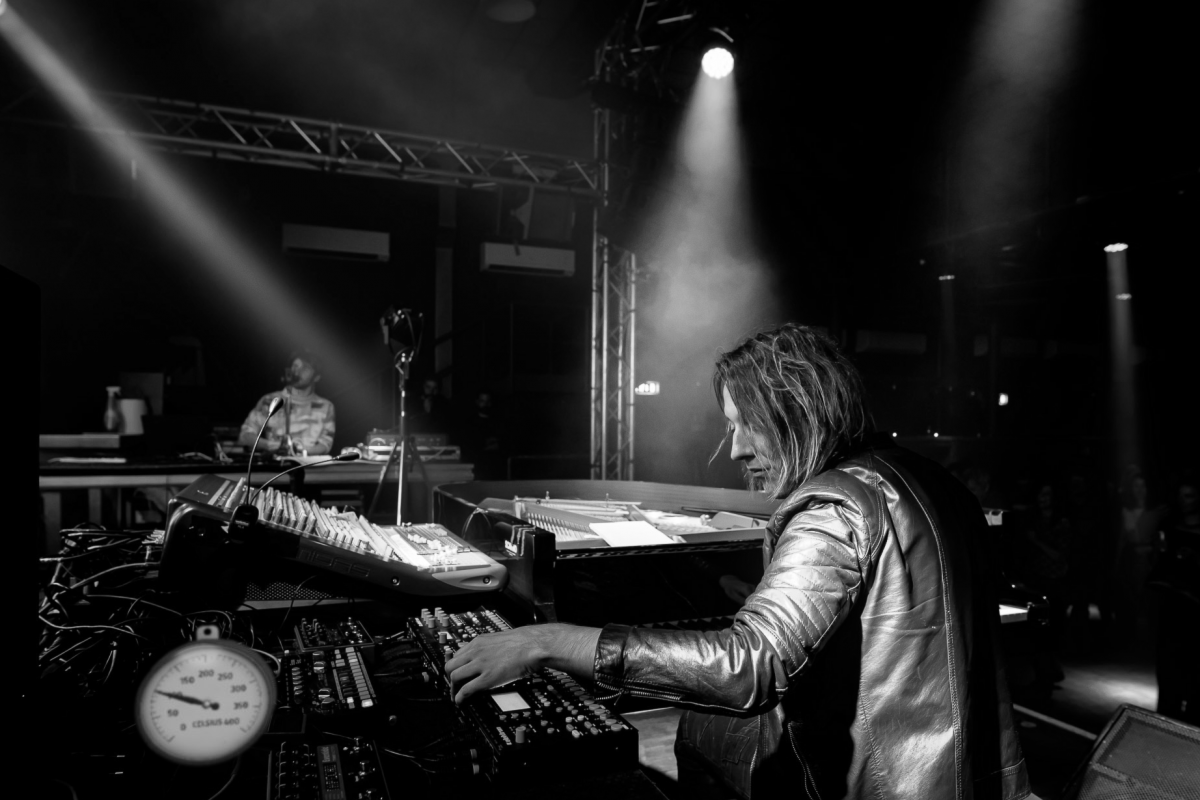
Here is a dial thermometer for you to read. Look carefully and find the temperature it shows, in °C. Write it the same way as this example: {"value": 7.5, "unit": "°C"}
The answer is {"value": 100, "unit": "°C"}
